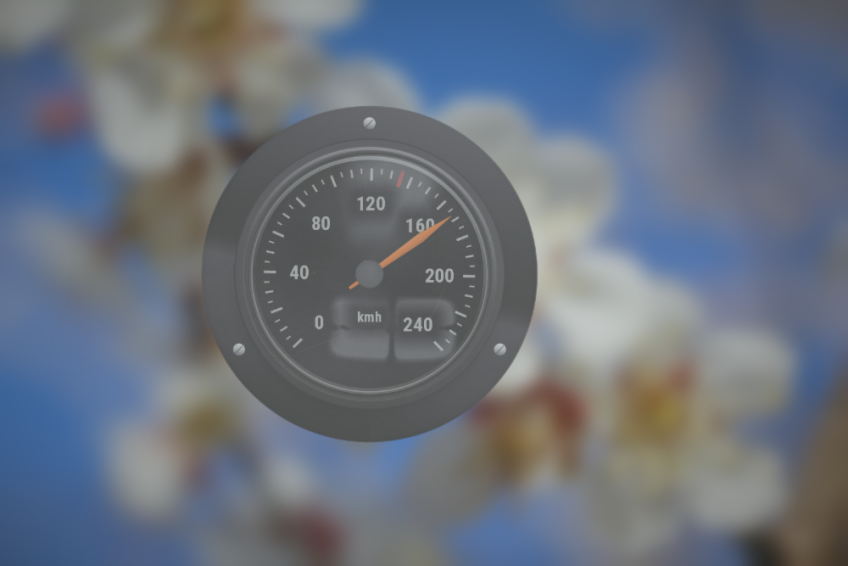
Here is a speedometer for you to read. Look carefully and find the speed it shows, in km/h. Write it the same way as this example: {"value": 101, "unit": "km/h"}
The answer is {"value": 167.5, "unit": "km/h"}
